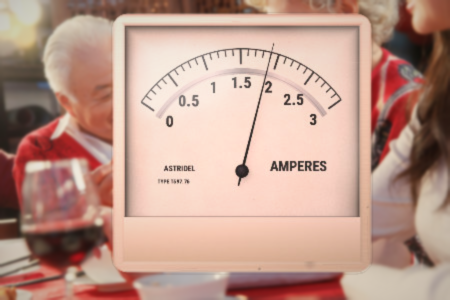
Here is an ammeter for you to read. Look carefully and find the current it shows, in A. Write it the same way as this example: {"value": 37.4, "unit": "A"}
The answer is {"value": 1.9, "unit": "A"}
